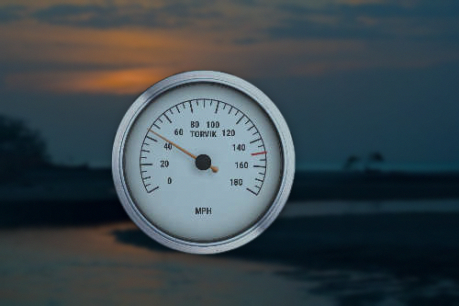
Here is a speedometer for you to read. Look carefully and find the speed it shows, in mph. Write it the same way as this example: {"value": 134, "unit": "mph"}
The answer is {"value": 45, "unit": "mph"}
